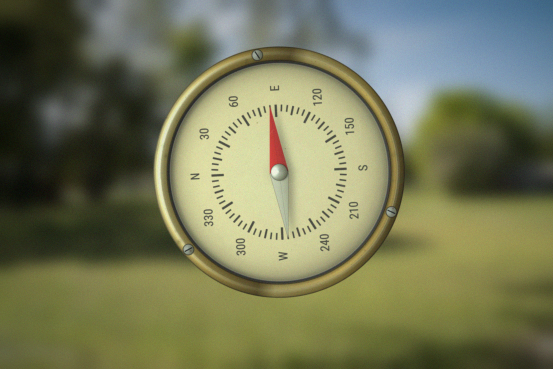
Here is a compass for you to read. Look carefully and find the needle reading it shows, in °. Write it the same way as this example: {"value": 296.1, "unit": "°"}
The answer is {"value": 85, "unit": "°"}
